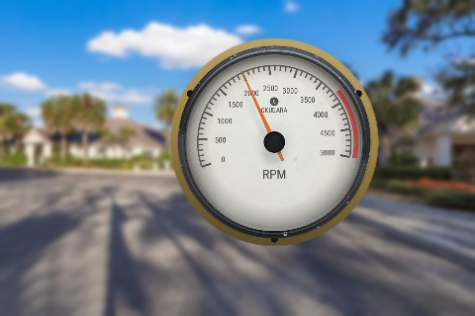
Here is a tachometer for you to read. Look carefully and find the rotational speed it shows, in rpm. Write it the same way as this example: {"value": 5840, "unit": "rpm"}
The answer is {"value": 2000, "unit": "rpm"}
